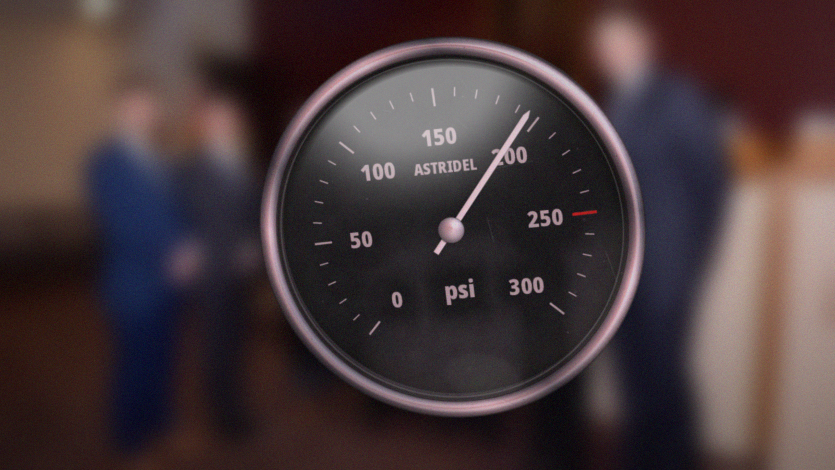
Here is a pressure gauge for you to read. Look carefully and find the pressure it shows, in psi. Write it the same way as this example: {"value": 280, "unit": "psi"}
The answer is {"value": 195, "unit": "psi"}
